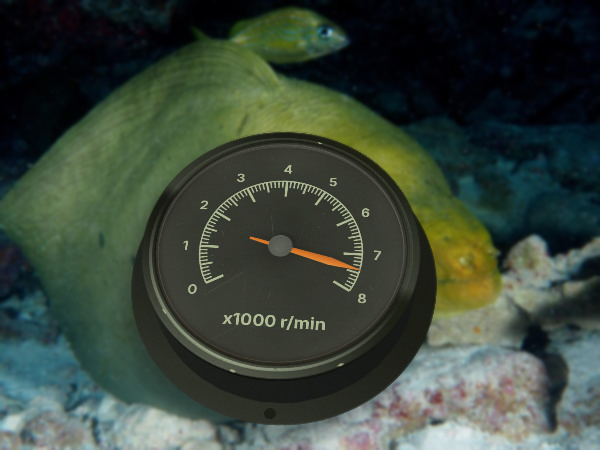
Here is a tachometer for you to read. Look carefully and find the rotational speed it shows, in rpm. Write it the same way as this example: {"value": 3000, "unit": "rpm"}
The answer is {"value": 7500, "unit": "rpm"}
